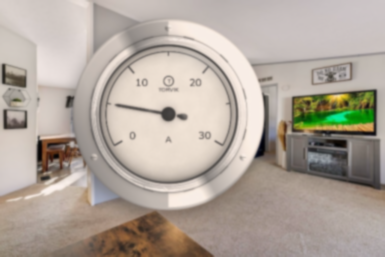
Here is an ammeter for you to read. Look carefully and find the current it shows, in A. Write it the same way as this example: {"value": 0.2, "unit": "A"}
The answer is {"value": 5, "unit": "A"}
